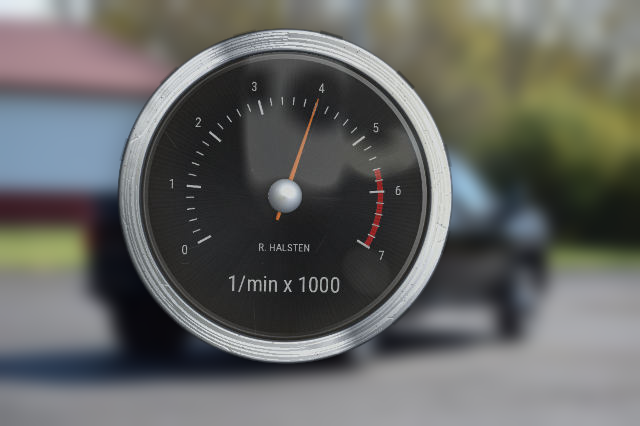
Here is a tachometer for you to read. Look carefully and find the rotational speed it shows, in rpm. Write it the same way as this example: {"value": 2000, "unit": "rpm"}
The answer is {"value": 4000, "unit": "rpm"}
